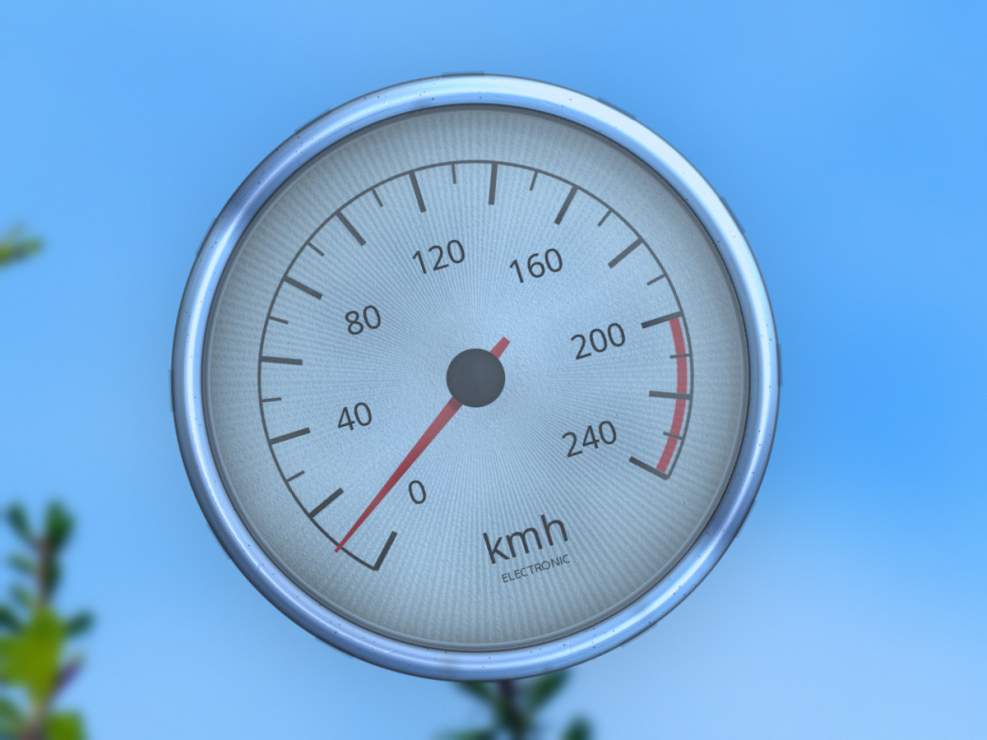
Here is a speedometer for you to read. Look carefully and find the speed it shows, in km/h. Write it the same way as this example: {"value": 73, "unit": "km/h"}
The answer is {"value": 10, "unit": "km/h"}
